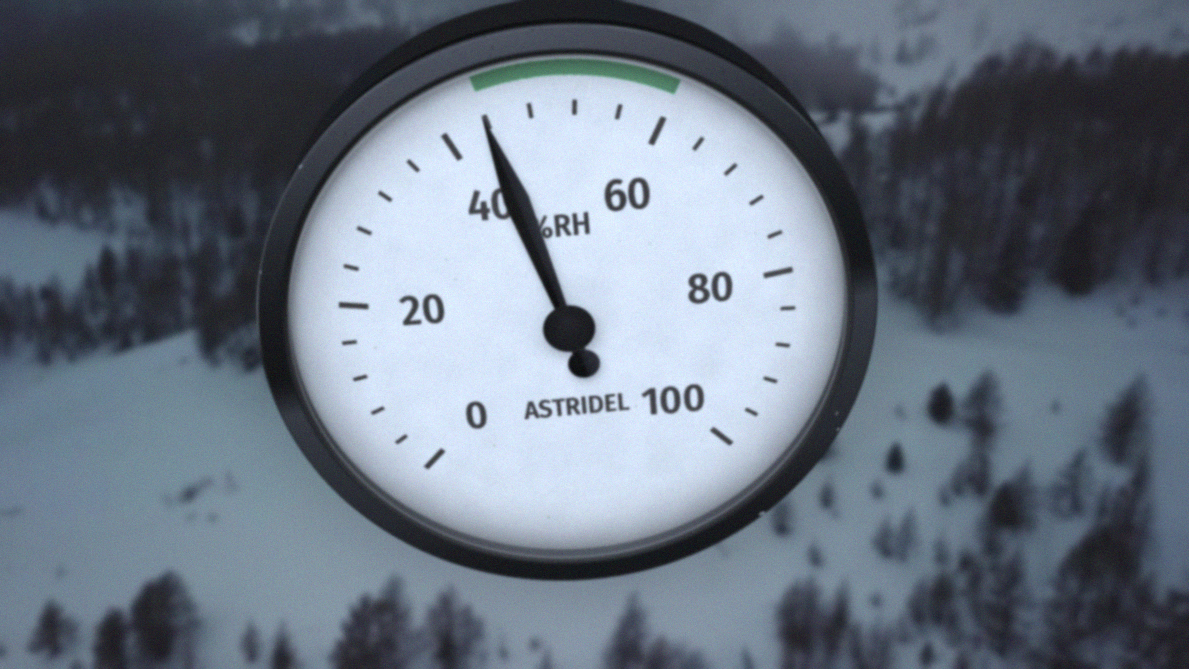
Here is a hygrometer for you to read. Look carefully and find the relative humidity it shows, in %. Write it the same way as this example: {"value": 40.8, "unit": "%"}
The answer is {"value": 44, "unit": "%"}
